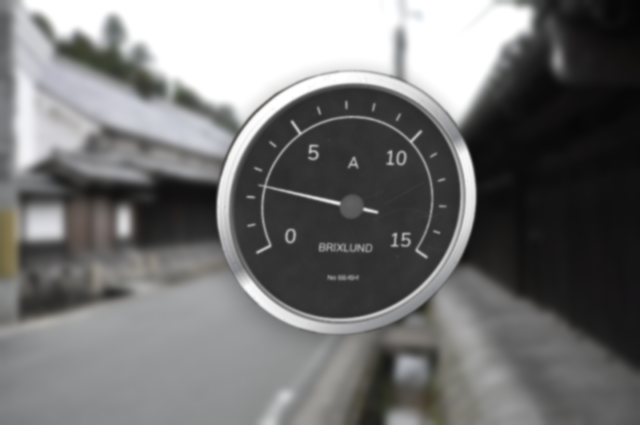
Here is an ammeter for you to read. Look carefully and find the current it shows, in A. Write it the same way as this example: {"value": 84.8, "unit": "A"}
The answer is {"value": 2.5, "unit": "A"}
